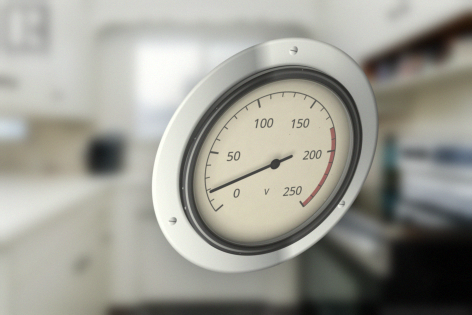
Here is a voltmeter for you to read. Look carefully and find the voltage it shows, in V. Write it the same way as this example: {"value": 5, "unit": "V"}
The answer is {"value": 20, "unit": "V"}
